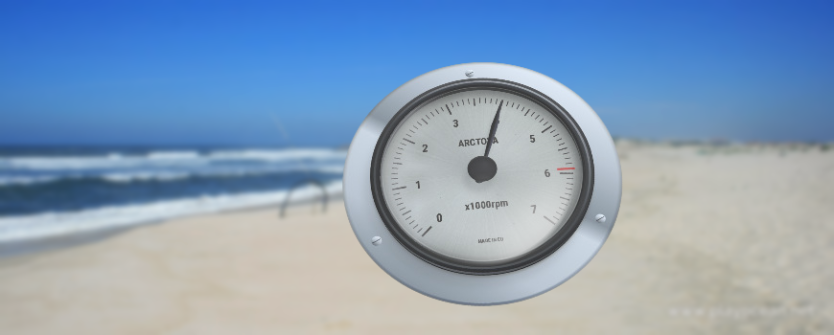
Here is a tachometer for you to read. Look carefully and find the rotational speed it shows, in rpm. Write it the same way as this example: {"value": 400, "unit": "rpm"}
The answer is {"value": 4000, "unit": "rpm"}
